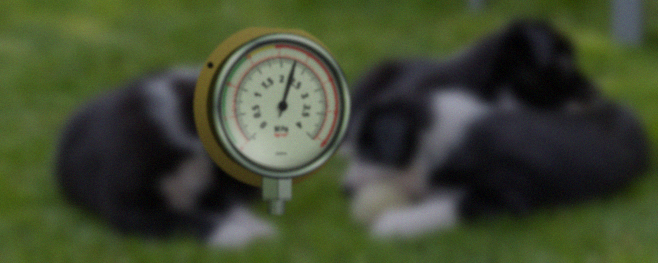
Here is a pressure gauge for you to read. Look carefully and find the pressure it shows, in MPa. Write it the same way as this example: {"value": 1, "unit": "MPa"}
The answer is {"value": 2.25, "unit": "MPa"}
